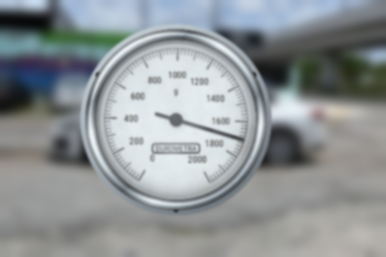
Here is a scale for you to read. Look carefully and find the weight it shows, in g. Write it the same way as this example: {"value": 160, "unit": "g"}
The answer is {"value": 1700, "unit": "g"}
